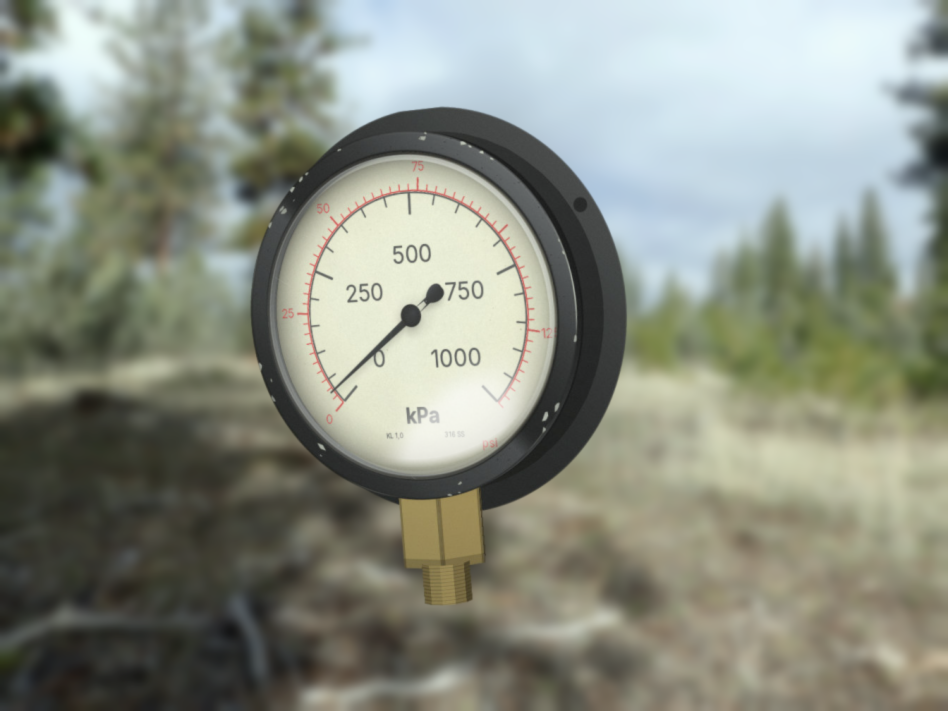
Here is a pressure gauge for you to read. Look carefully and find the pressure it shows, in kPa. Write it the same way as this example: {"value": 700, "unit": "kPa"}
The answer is {"value": 25, "unit": "kPa"}
